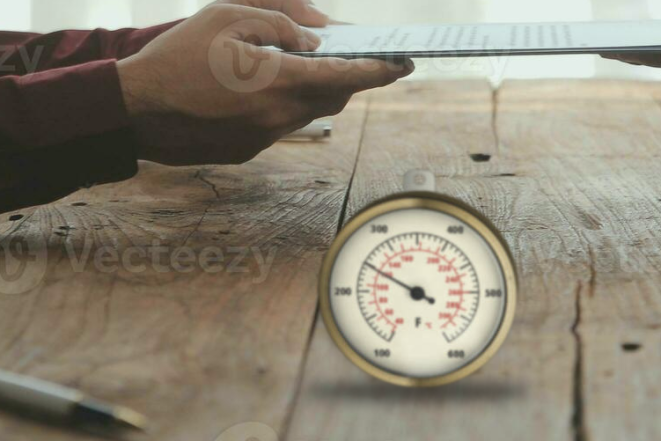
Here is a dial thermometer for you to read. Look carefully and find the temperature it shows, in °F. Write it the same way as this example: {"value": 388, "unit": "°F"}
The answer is {"value": 250, "unit": "°F"}
